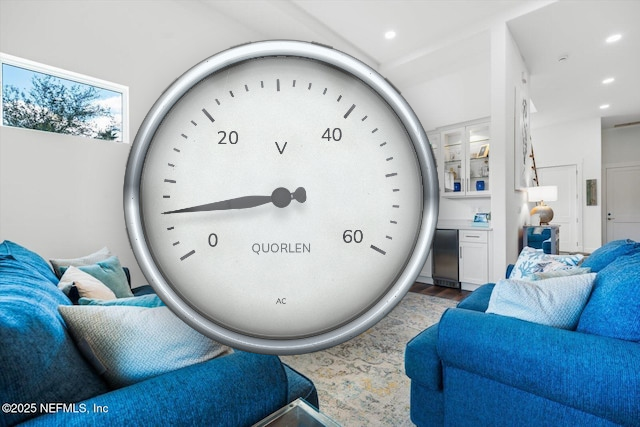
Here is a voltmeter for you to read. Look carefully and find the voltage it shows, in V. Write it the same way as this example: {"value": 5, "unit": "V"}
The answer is {"value": 6, "unit": "V"}
